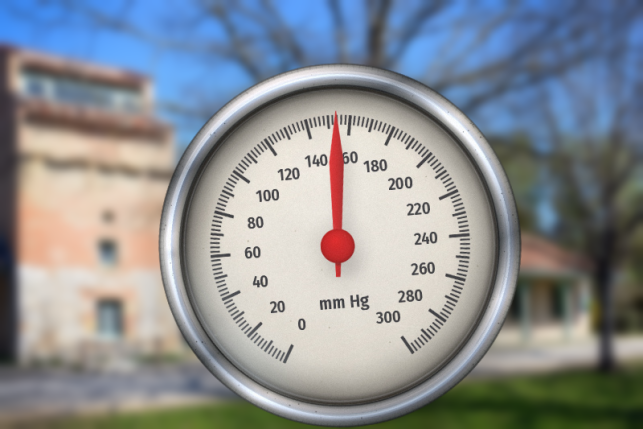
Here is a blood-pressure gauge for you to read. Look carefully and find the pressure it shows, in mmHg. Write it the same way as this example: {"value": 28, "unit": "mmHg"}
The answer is {"value": 154, "unit": "mmHg"}
